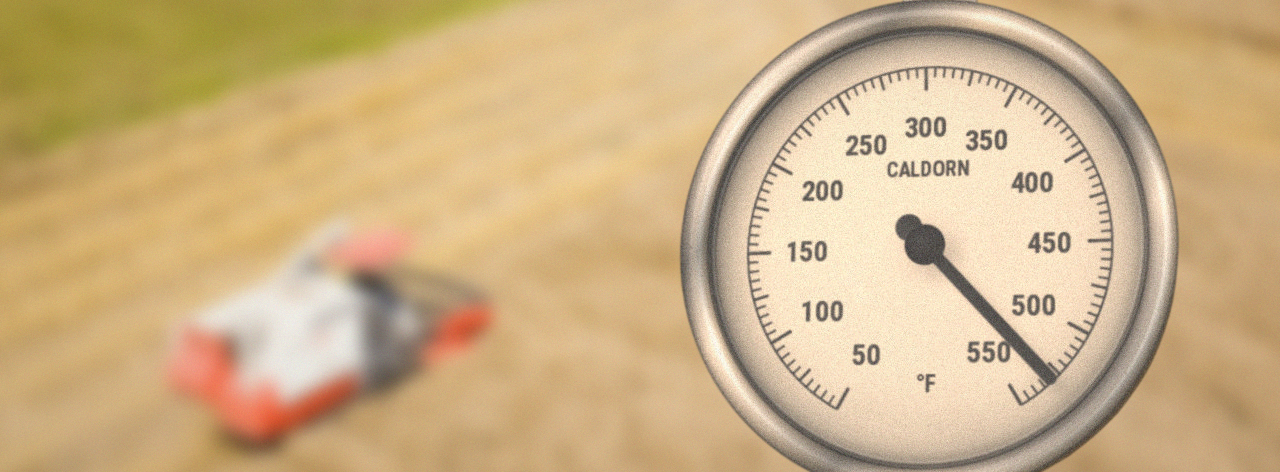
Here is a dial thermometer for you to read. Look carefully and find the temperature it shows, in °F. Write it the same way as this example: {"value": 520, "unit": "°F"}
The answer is {"value": 530, "unit": "°F"}
